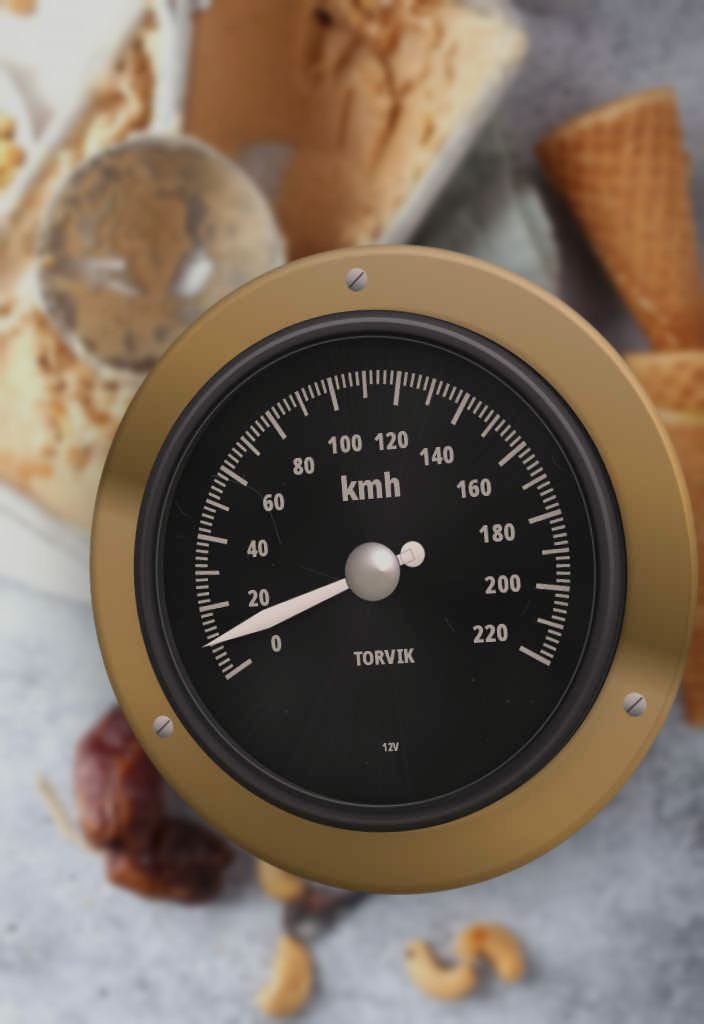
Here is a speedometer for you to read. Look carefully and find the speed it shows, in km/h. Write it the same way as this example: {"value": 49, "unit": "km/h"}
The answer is {"value": 10, "unit": "km/h"}
